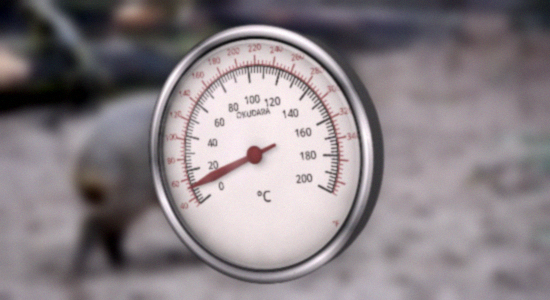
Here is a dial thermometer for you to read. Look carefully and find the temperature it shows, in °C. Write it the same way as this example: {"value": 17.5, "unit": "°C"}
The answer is {"value": 10, "unit": "°C"}
